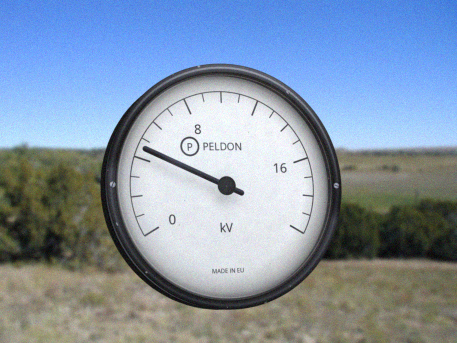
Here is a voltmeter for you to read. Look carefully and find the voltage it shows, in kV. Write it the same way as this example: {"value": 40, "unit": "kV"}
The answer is {"value": 4.5, "unit": "kV"}
